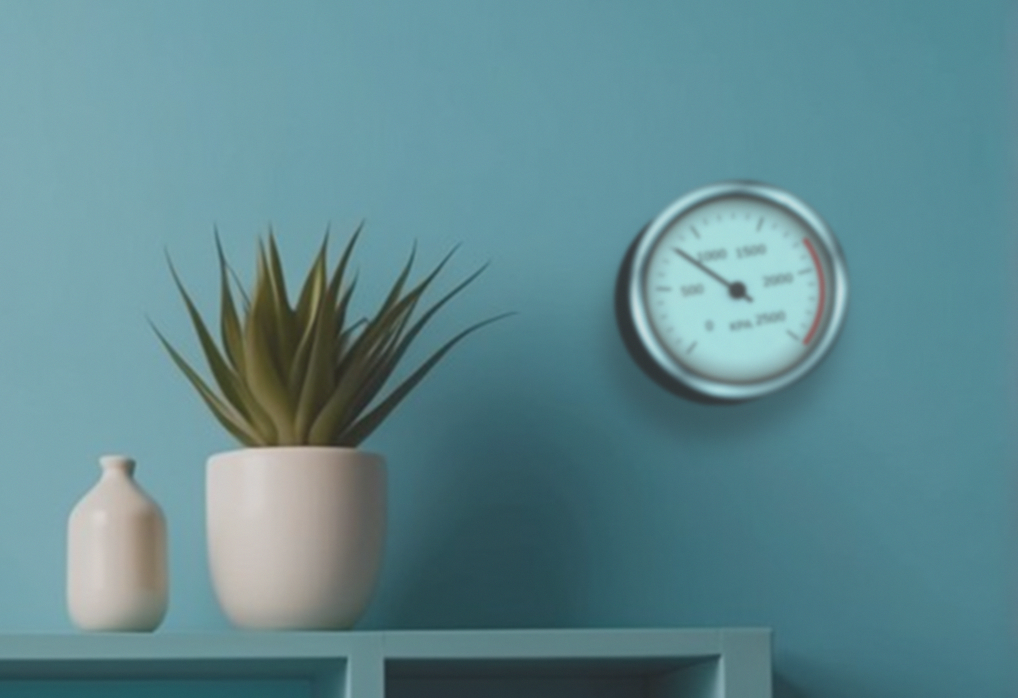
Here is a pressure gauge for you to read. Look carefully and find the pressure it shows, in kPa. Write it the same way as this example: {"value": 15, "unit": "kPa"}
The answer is {"value": 800, "unit": "kPa"}
